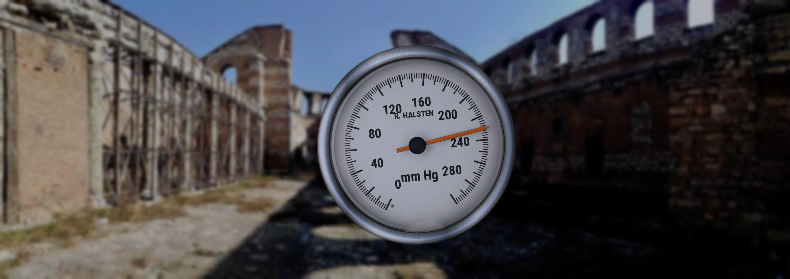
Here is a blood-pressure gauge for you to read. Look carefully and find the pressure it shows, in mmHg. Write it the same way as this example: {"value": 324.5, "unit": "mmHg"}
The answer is {"value": 230, "unit": "mmHg"}
